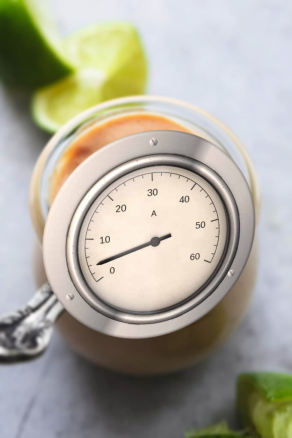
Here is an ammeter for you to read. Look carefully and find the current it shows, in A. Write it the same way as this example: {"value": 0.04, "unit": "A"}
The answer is {"value": 4, "unit": "A"}
